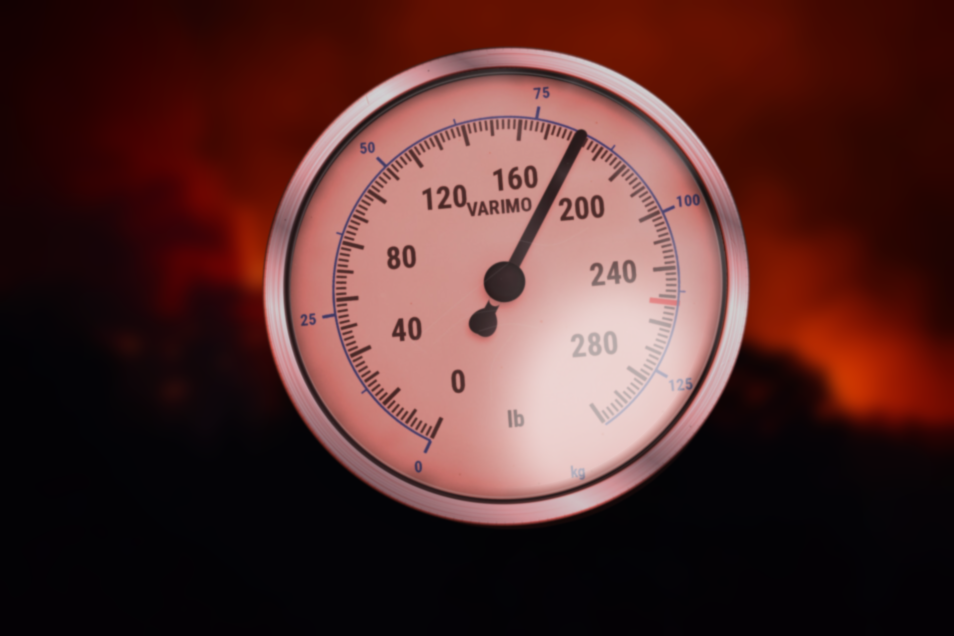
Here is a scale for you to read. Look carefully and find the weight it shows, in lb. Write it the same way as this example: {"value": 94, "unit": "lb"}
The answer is {"value": 182, "unit": "lb"}
